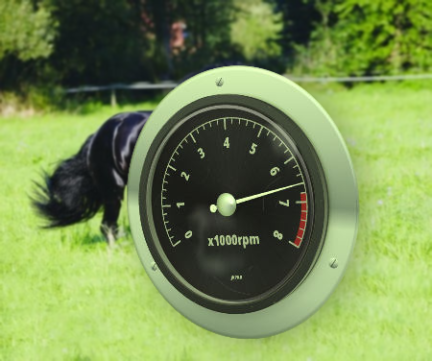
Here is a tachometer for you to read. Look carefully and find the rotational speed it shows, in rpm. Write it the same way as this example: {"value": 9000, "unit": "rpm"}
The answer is {"value": 6600, "unit": "rpm"}
